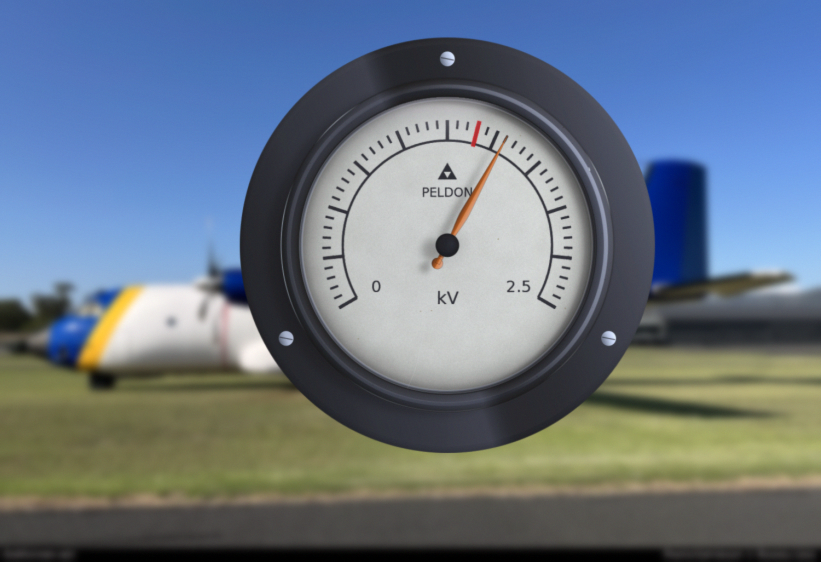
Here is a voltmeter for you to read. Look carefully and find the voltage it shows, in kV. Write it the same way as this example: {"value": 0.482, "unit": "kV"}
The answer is {"value": 1.55, "unit": "kV"}
